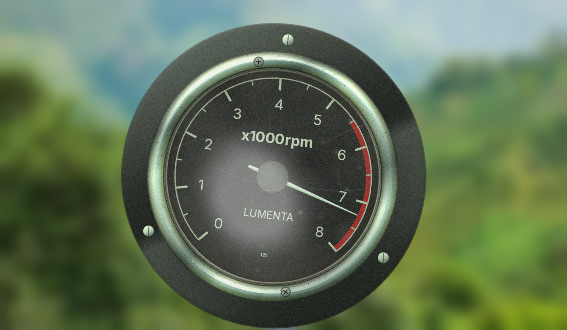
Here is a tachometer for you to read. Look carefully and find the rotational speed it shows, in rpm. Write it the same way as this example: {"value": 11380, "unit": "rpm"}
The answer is {"value": 7250, "unit": "rpm"}
